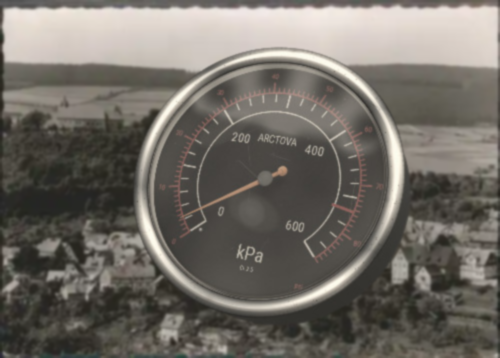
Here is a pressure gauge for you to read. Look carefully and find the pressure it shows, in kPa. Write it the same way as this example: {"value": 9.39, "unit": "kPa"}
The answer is {"value": 20, "unit": "kPa"}
